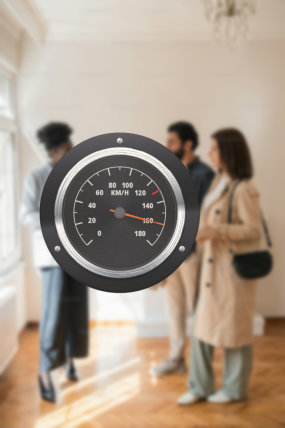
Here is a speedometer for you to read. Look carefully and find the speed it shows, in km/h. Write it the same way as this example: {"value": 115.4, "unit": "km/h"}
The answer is {"value": 160, "unit": "km/h"}
